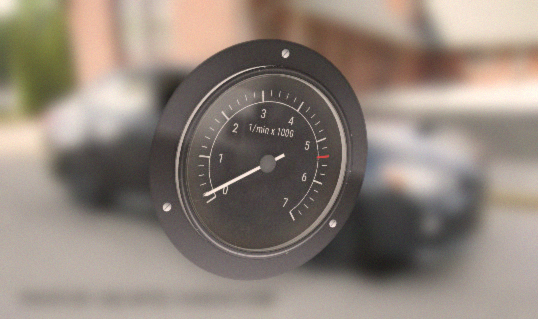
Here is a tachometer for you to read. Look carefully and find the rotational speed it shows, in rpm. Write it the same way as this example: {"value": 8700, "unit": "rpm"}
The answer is {"value": 200, "unit": "rpm"}
